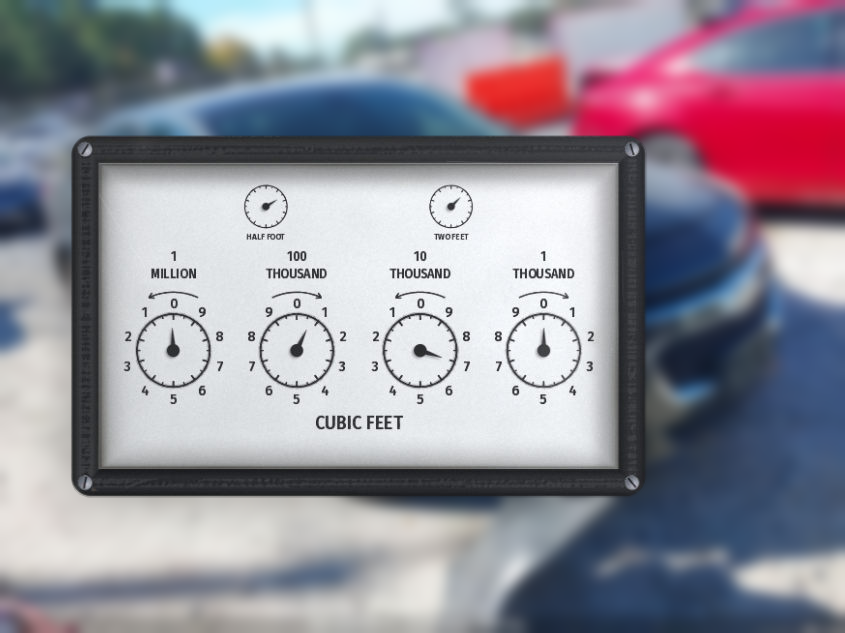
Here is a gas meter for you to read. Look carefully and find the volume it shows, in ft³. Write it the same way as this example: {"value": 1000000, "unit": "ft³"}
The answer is {"value": 7000, "unit": "ft³"}
